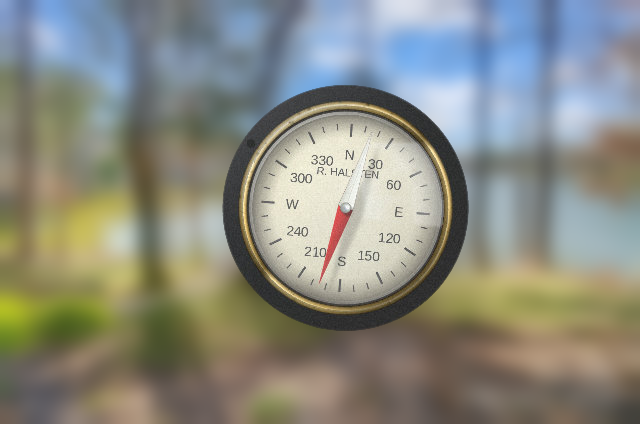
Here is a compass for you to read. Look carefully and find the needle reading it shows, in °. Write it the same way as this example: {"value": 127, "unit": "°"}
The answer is {"value": 195, "unit": "°"}
